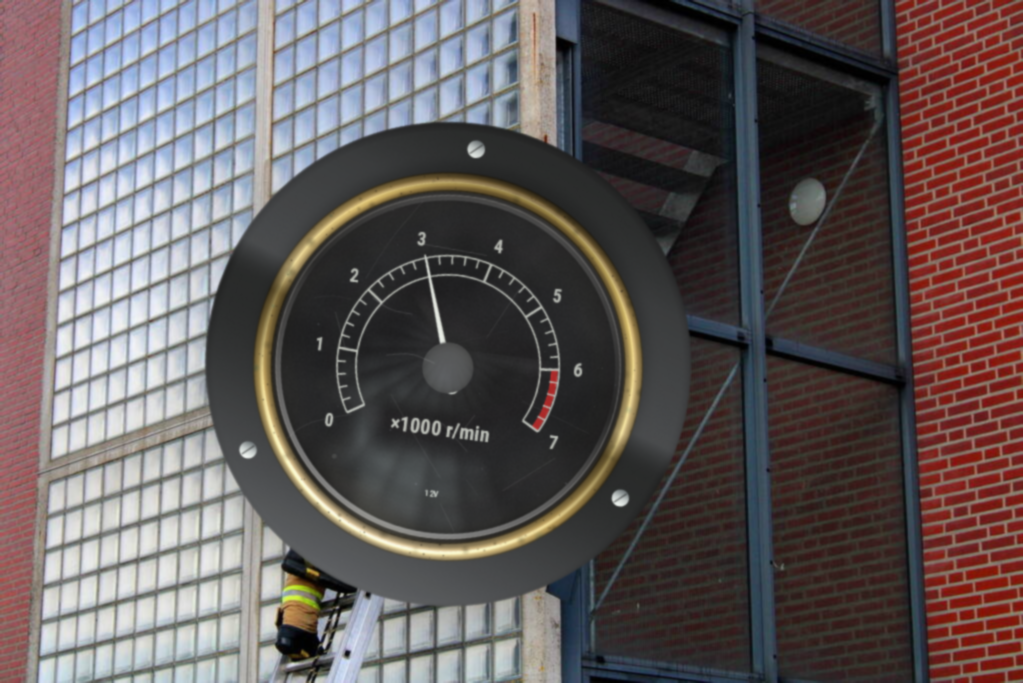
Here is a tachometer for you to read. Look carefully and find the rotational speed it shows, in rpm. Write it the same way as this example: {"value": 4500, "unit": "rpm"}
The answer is {"value": 3000, "unit": "rpm"}
